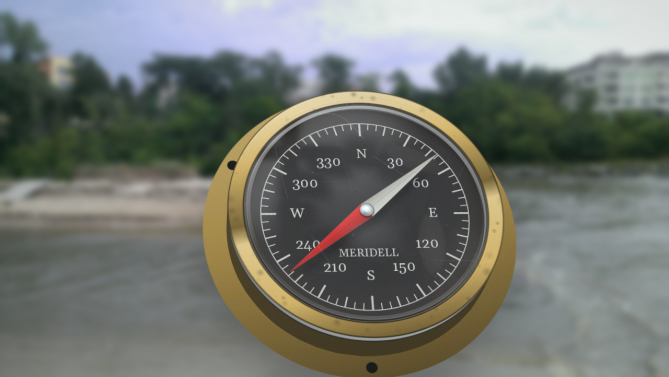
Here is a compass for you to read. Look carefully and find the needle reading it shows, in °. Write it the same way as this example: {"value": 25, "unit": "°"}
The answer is {"value": 230, "unit": "°"}
